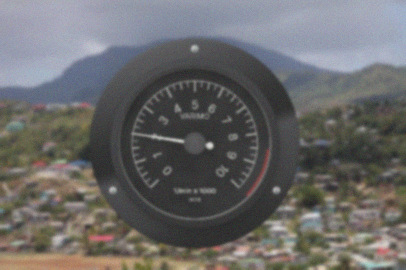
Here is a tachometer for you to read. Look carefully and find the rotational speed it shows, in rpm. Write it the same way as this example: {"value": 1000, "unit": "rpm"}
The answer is {"value": 2000, "unit": "rpm"}
